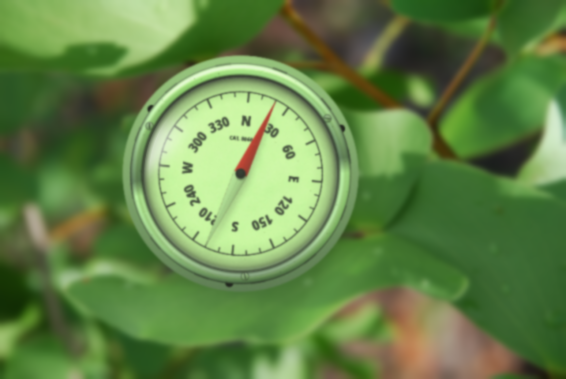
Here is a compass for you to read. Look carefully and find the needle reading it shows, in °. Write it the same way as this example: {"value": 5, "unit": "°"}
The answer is {"value": 20, "unit": "°"}
